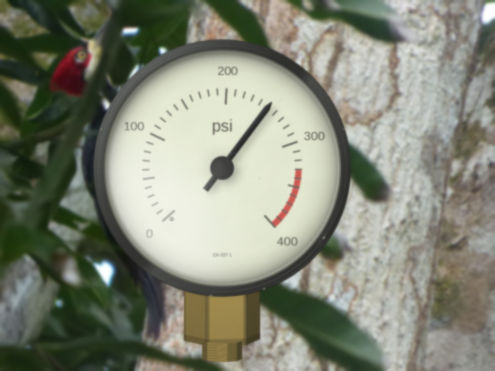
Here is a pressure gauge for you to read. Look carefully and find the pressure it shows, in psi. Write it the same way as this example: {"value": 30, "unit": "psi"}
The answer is {"value": 250, "unit": "psi"}
